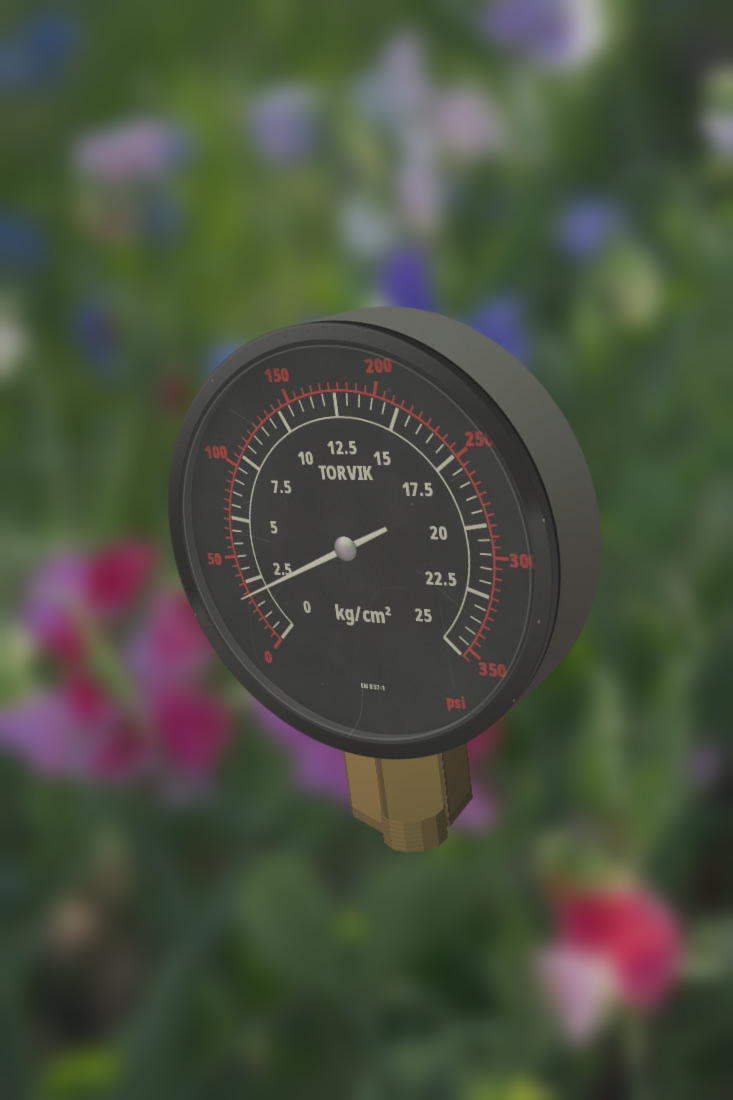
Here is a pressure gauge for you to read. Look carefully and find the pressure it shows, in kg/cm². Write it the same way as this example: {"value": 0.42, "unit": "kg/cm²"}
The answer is {"value": 2, "unit": "kg/cm²"}
